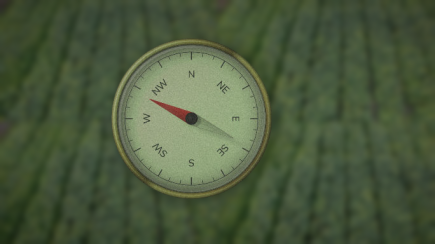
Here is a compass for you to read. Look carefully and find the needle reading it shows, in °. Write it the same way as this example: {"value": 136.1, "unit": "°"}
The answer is {"value": 295, "unit": "°"}
